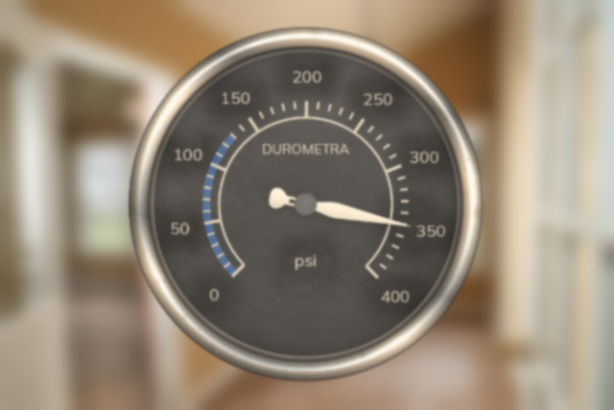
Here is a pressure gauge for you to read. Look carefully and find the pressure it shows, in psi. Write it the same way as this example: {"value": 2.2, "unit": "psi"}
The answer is {"value": 350, "unit": "psi"}
